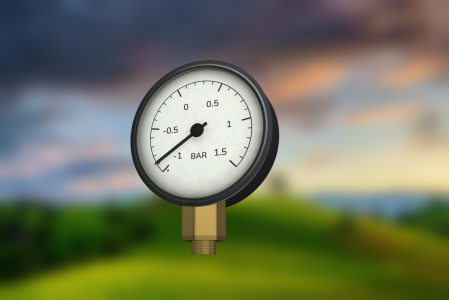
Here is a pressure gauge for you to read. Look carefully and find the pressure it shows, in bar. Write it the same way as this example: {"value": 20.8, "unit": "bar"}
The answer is {"value": -0.9, "unit": "bar"}
